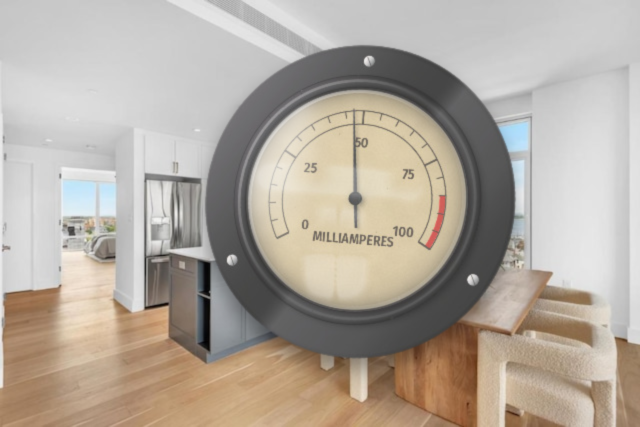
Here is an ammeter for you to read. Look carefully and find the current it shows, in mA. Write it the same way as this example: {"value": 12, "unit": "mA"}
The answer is {"value": 47.5, "unit": "mA"}
